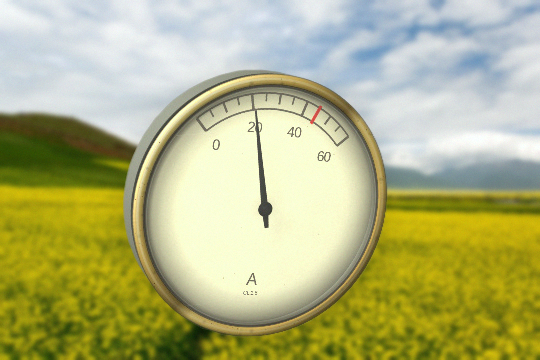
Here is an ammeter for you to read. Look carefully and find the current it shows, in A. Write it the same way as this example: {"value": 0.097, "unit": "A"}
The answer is {"value": 20, "unit": "A"}
